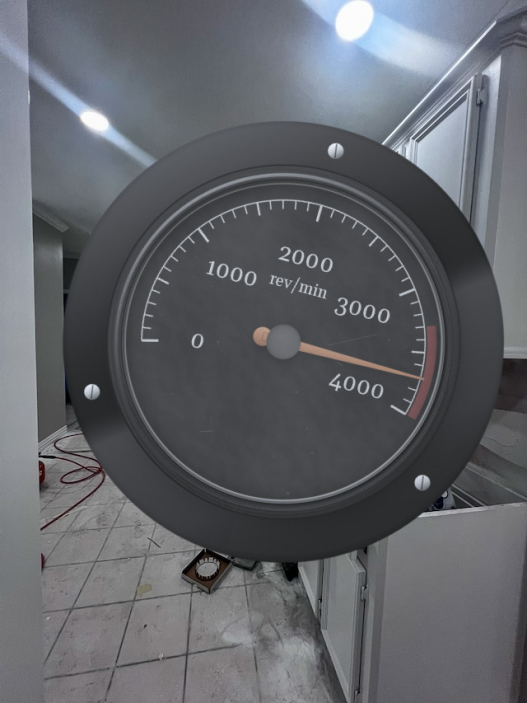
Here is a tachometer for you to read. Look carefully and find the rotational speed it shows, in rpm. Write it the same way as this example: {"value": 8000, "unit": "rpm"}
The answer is {"value": 3700, "unit": "rpm"}
